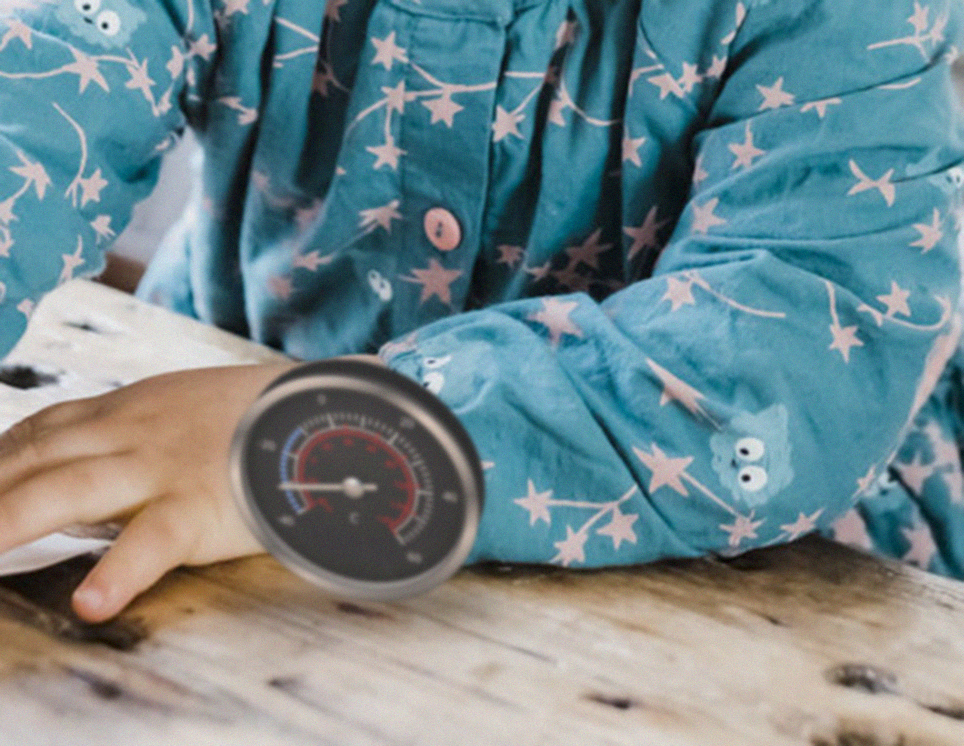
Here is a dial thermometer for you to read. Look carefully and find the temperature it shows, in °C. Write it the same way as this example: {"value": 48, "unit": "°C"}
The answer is {"value": -30, "unit": "°C"}
